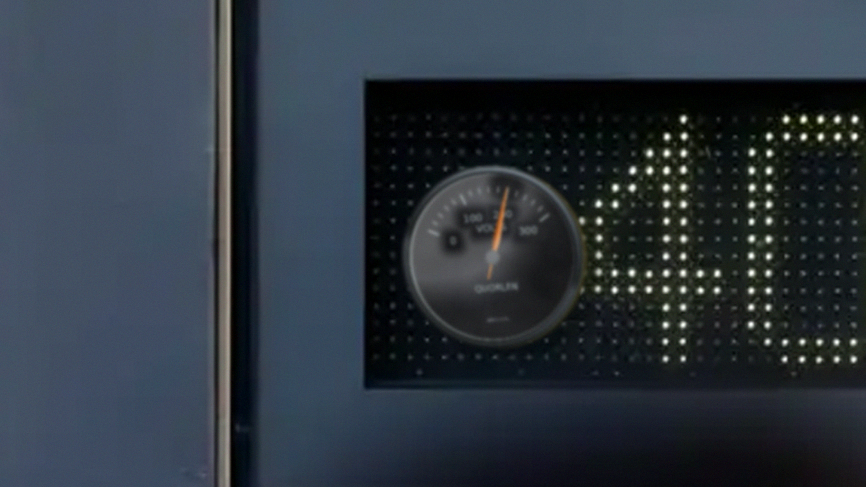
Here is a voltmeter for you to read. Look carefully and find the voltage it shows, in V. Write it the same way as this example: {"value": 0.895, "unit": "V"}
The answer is {"value": 200, "unit": "V"}
